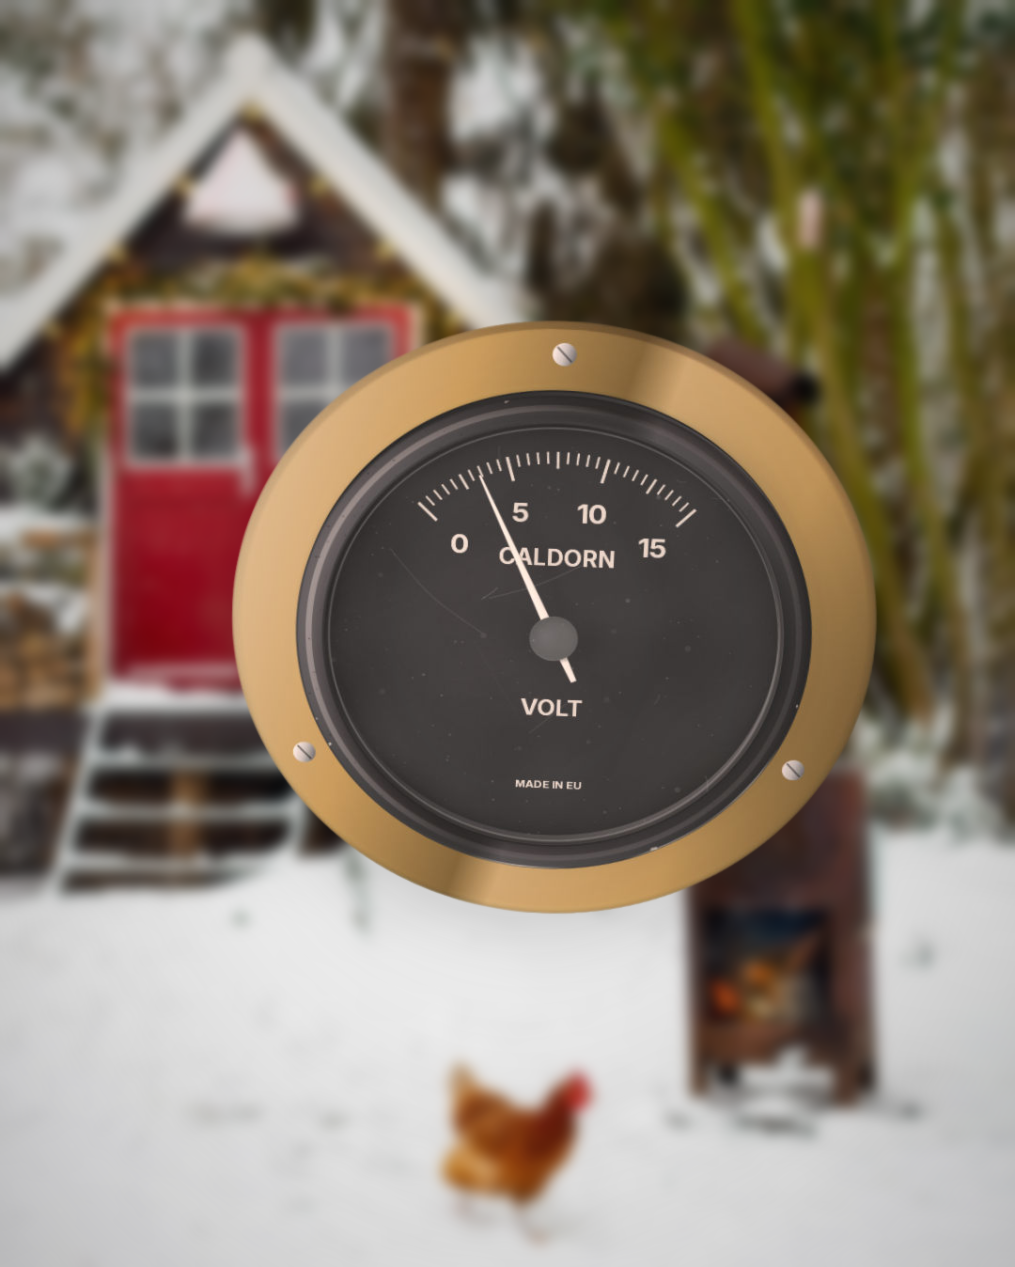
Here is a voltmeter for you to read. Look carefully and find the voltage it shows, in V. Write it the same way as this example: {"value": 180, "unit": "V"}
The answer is {"value": 3.5, "unit": "V"}
